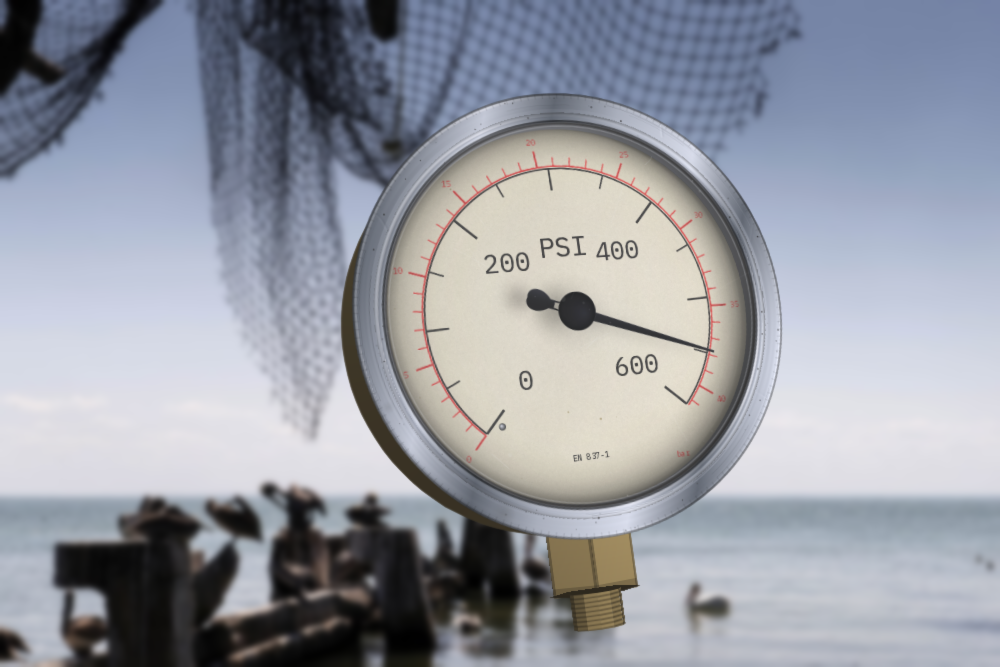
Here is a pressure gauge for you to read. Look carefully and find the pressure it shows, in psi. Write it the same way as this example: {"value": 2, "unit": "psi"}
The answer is {"value": 550, "unit": "psi"}
